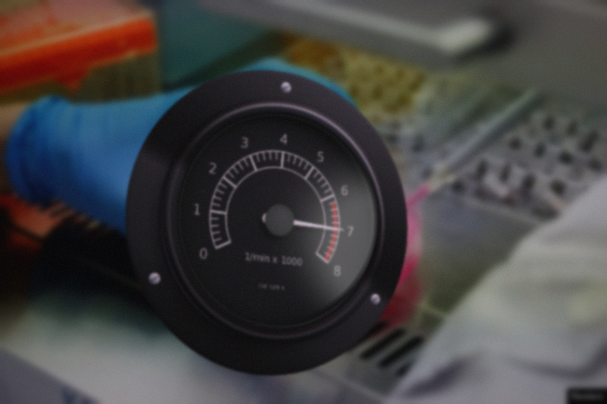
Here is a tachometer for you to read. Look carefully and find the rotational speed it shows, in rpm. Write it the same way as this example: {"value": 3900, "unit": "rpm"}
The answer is {"value": 7000, "unit": "rpm"}
